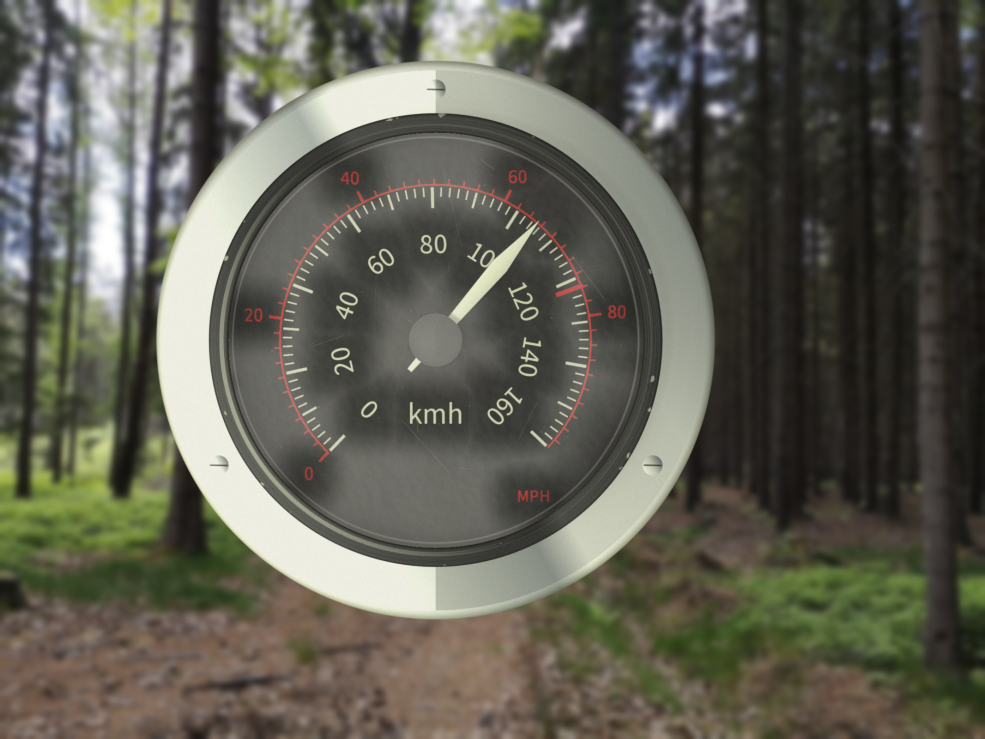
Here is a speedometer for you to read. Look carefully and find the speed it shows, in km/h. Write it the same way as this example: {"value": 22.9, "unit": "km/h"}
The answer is {"value": 105, "unit": "km/h"}
